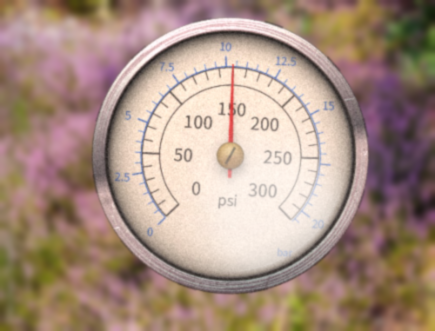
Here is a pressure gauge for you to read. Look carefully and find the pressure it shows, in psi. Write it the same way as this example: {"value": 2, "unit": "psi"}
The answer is {"value": 150, "unit": "psi"}
